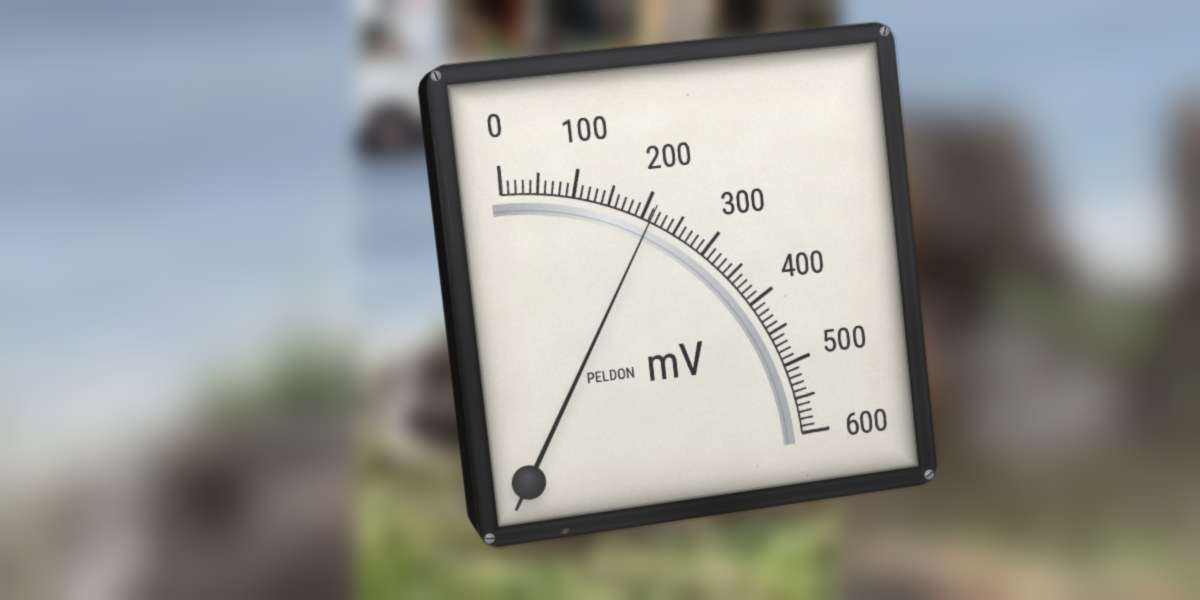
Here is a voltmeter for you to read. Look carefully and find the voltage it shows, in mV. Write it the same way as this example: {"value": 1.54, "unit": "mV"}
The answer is {"value": 210, "unit": "mV"}
